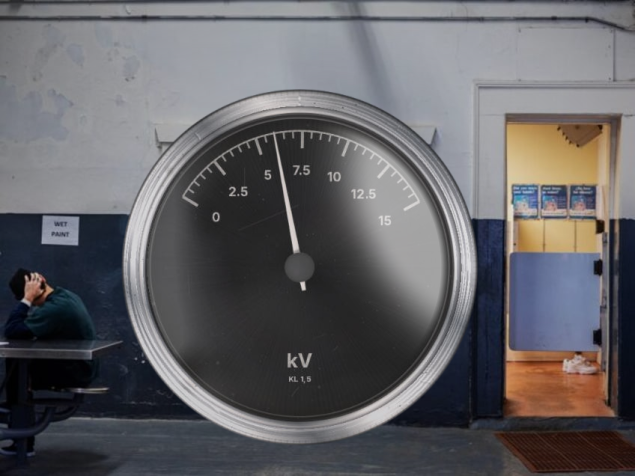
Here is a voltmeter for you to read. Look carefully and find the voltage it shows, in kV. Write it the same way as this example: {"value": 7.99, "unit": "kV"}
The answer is {"value": 6, "unit": "kV"}
